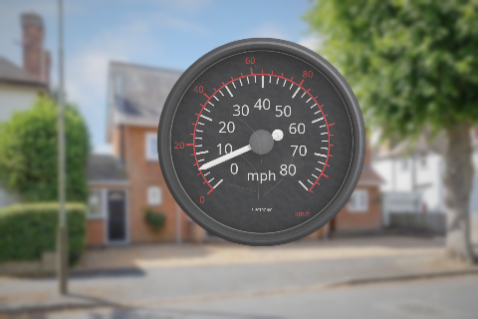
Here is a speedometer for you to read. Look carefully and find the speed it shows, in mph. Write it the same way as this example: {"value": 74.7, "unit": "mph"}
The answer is {"value": 6, "unit": "mph"}
